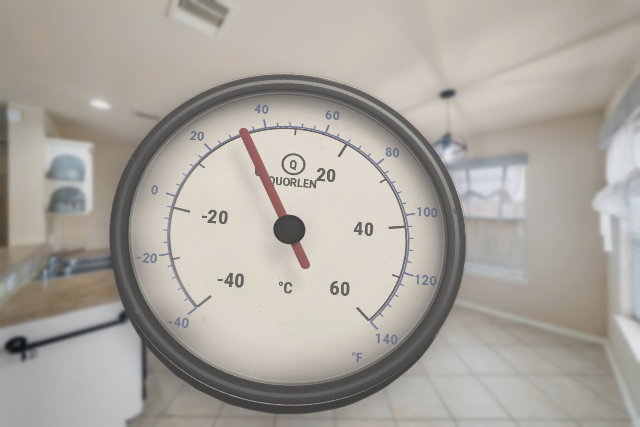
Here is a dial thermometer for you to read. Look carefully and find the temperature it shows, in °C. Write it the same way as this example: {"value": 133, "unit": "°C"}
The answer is {"value": 0, "unit": "°C"}
